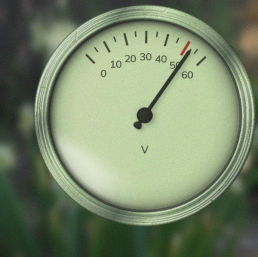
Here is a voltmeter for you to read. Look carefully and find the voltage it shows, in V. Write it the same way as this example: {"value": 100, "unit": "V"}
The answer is {"value": 52.5, "unit": "V"}
